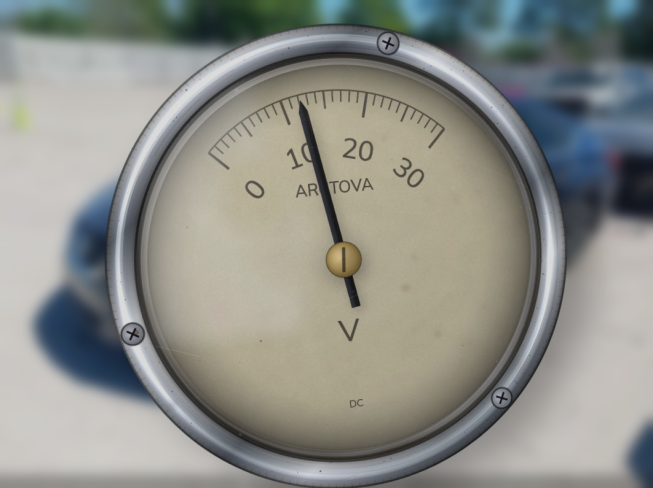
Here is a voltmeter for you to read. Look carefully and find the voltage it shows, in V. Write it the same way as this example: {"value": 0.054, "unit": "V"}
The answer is {"value": 12, "unit": "V"}
